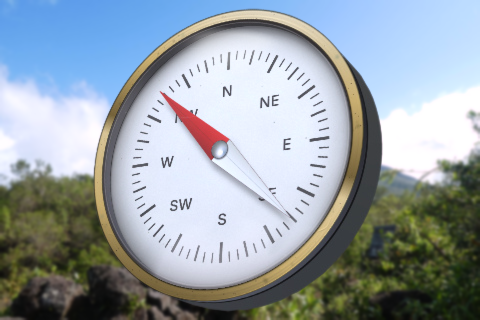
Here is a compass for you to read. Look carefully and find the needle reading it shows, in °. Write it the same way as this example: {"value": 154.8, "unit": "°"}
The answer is {"value": 315, "unit": "°"}
